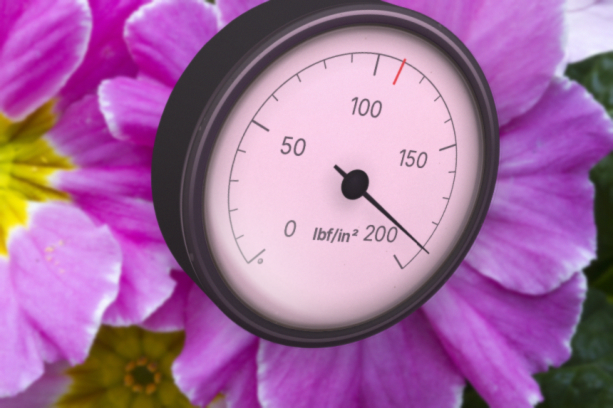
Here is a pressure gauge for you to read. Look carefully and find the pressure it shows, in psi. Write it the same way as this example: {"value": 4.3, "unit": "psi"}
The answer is {"value": 190, "unit": "psi"}
